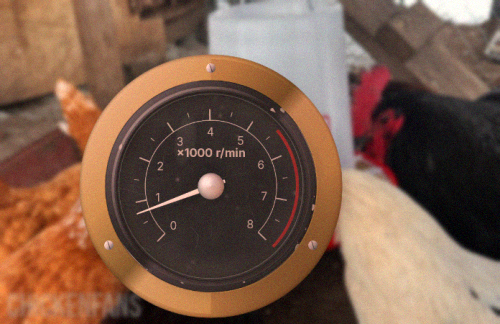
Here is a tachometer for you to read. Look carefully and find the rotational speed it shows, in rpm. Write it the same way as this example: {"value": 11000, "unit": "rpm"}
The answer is {"value": 750, "unit": "rpm"}
